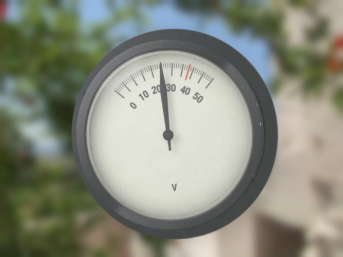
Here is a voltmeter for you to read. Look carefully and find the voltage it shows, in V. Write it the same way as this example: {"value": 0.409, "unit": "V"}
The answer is {"value": 25, "unit": "V"}
